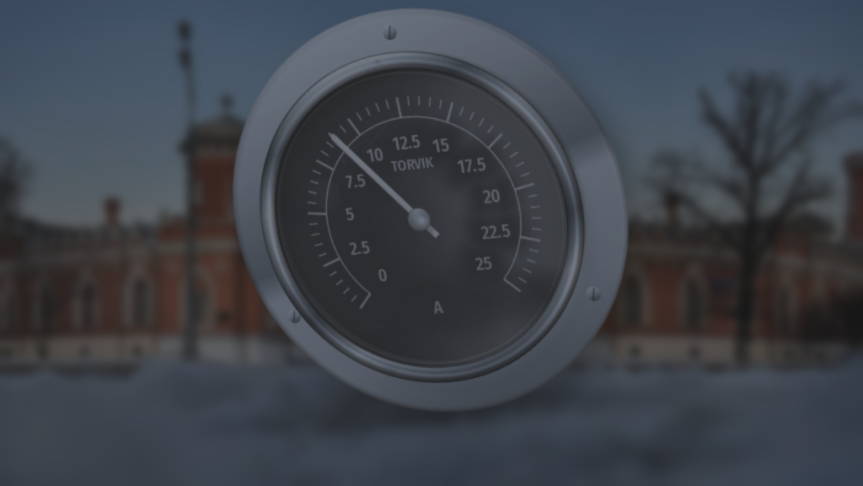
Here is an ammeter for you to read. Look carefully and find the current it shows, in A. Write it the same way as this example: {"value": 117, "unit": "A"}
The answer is {"value": 9, "unit": "A"}
